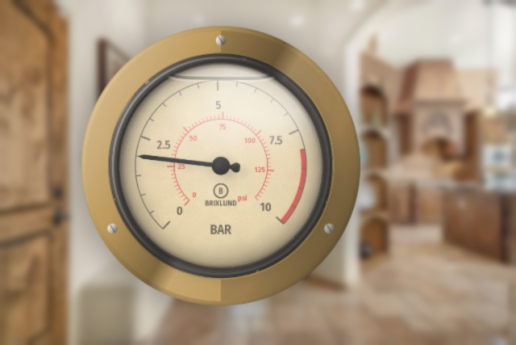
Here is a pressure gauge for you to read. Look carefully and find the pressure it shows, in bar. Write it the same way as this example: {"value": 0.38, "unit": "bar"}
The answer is {"value": 2, "unit": "bar"}
